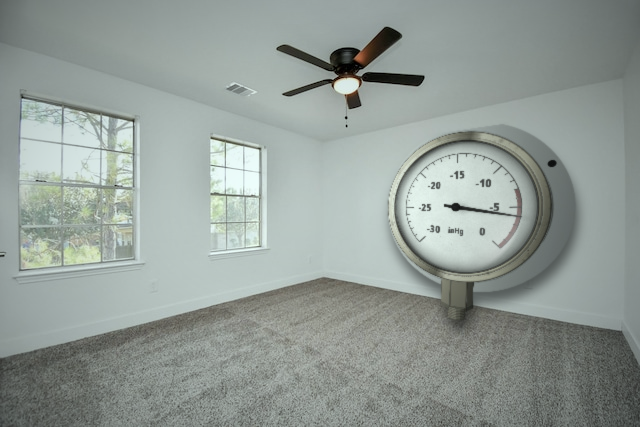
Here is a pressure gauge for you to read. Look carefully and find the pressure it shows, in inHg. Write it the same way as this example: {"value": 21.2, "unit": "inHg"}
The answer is {"value": -4, "unit": "inHg"}
